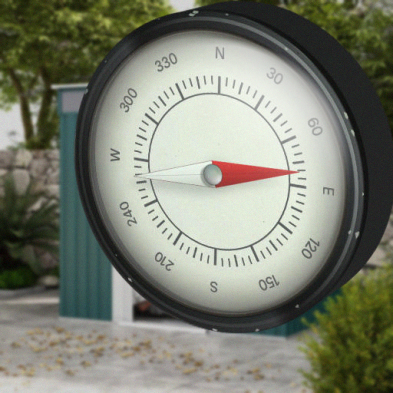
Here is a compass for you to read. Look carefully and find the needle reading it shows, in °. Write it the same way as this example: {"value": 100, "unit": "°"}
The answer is {"value": 80, "unit": "°"}
